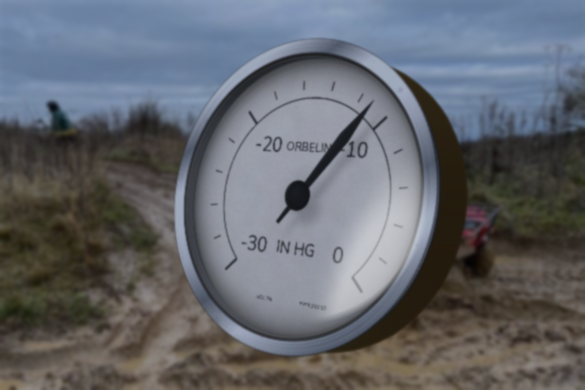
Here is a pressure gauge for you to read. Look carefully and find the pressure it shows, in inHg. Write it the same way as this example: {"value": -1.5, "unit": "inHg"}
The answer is {"value": -11, "unit": "inHg"}
